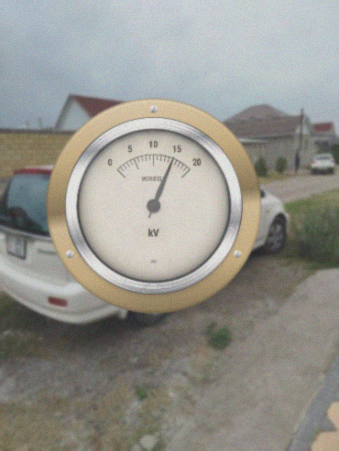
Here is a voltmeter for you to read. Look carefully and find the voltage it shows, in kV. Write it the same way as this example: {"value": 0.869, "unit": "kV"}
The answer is {"value": 15, "unit": "kV"}
